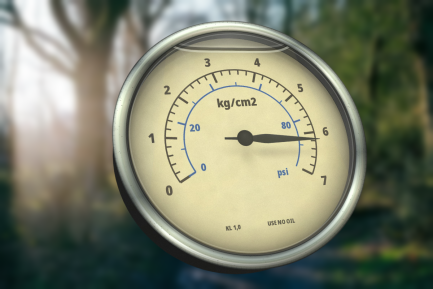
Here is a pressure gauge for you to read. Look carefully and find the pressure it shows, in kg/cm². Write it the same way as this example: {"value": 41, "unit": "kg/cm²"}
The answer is {"value": 6.2, "unit": "kg/cm²"}
